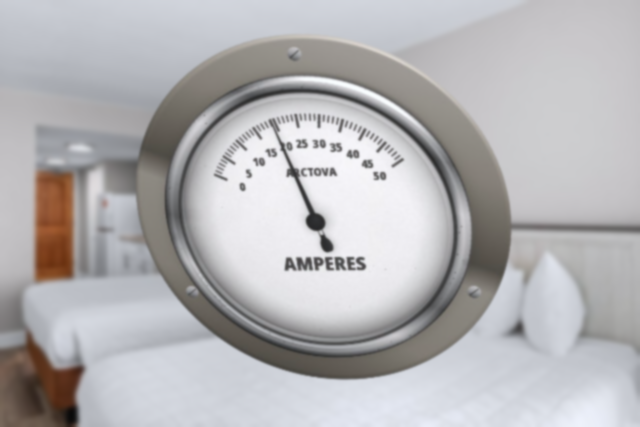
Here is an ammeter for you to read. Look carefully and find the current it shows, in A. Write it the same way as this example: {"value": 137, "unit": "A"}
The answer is {"value": 20, "unit": "A"}
